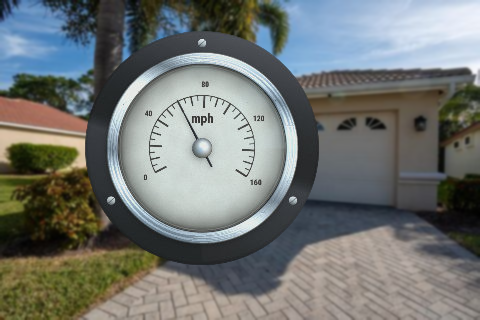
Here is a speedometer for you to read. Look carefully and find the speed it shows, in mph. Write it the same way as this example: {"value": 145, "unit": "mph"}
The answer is {"value": 60, "unit": "mph"}
